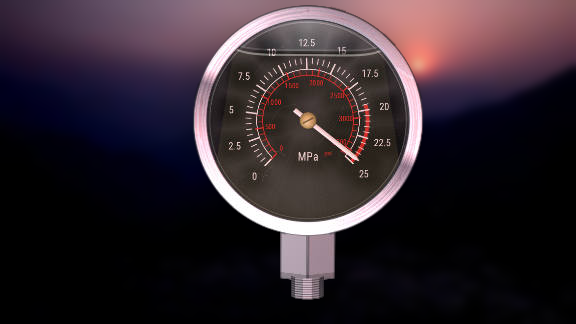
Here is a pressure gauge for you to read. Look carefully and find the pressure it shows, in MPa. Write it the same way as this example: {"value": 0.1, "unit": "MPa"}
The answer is {"value": 24.5, "unit": "MPa"}
